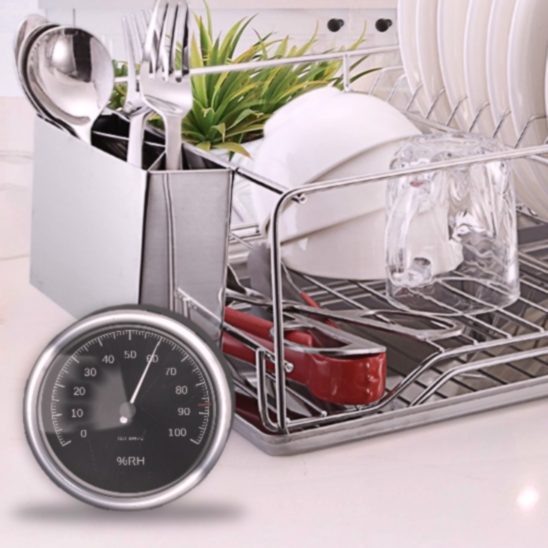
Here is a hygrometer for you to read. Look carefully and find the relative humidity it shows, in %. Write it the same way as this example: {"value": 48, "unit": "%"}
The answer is {"value": 60, "unit": "%"}
